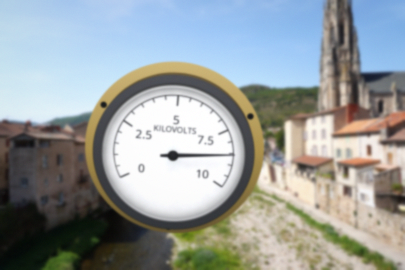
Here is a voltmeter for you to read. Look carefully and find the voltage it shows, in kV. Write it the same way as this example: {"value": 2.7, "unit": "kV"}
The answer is {"value": 8.5, "unit": "kV"}
